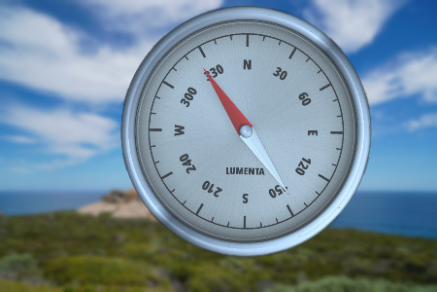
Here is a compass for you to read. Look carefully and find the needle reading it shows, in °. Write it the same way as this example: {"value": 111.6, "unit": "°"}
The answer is {"value": 325, "unit": "°"}
